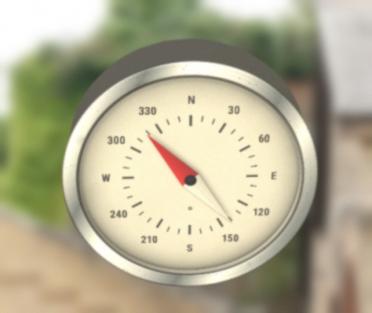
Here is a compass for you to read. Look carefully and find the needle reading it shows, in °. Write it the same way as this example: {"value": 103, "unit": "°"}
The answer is {"value": 320, "unit": "°"}
